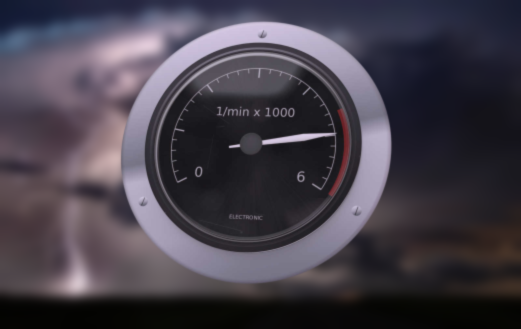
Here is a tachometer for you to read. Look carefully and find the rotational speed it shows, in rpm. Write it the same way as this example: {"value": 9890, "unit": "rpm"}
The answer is {"value": 5000, "unit": "rpm"}
